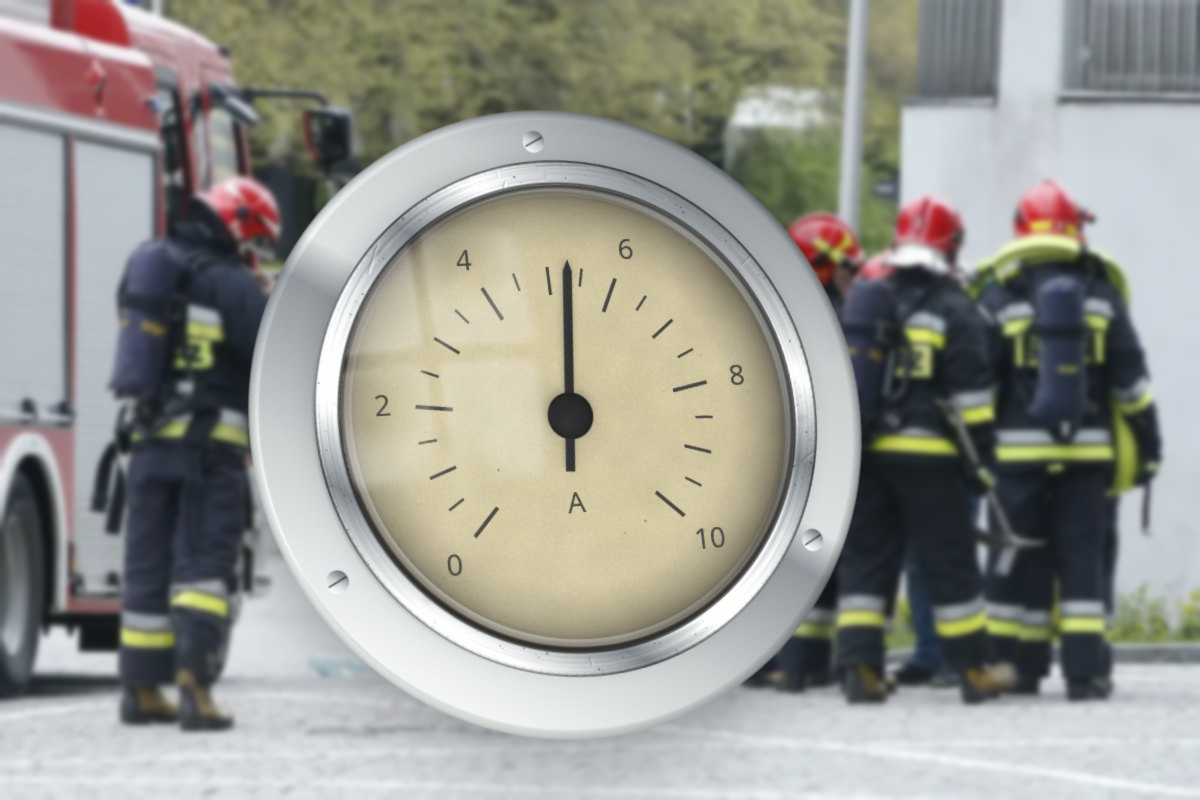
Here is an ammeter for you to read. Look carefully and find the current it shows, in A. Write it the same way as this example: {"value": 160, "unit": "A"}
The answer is {"value": 5.25, "unit": "A"}
